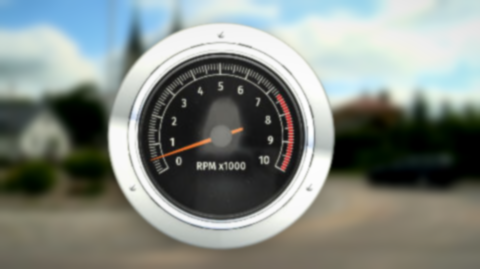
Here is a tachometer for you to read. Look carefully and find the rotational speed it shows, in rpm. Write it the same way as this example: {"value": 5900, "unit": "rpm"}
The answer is {"value": 500, "unit": "rpm"}
